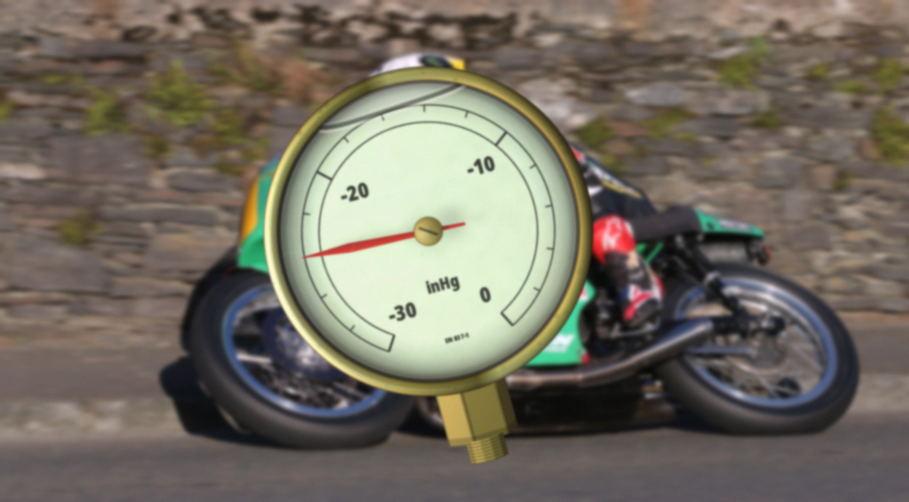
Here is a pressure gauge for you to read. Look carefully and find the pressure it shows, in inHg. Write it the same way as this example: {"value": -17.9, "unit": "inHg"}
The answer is {"value": -24, "unit": "inHg"}
